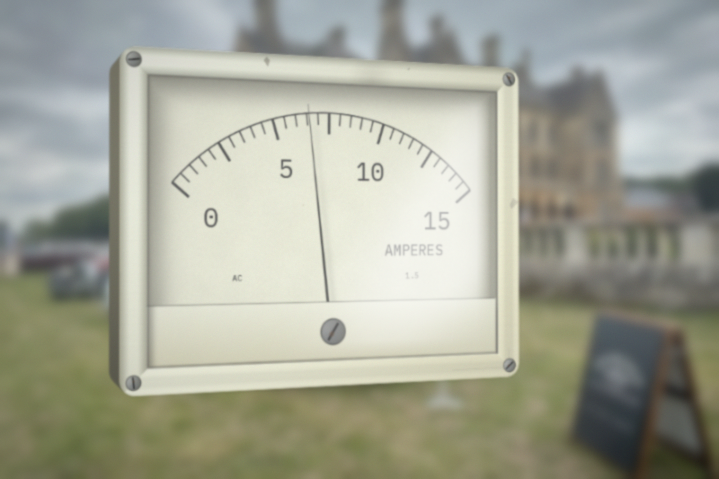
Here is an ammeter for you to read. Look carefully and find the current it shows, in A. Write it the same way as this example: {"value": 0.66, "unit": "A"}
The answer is {"value": 6.5, "unit": "A"}
